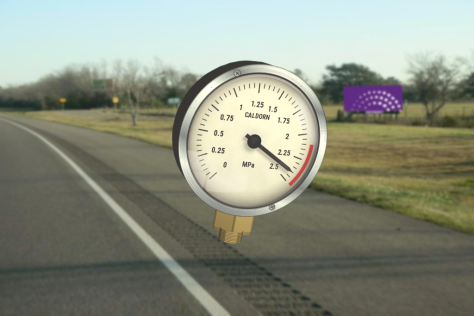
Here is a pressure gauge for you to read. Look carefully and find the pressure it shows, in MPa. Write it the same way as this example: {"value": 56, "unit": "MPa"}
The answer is {"value": 2.4, "unit": "MPa"}
